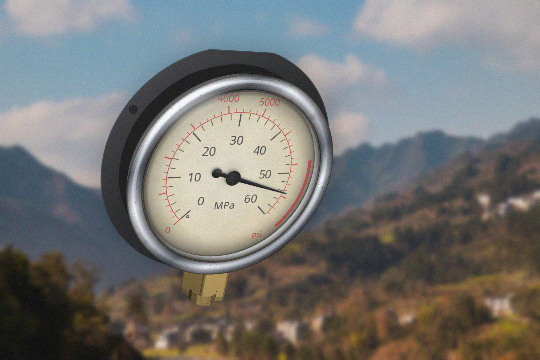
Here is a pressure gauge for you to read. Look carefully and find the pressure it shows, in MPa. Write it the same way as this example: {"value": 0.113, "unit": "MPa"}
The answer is {"value": 54, "unit": "MPa"}
